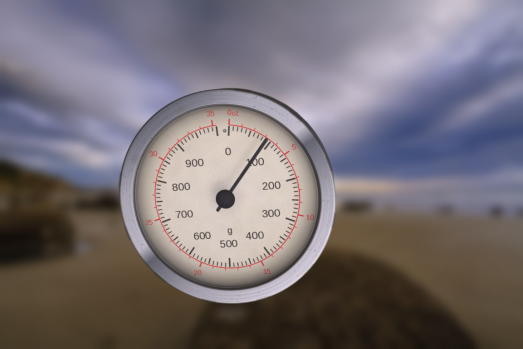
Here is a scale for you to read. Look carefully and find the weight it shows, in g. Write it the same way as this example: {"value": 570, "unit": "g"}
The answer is {"value": 90, "unit": "g"}
